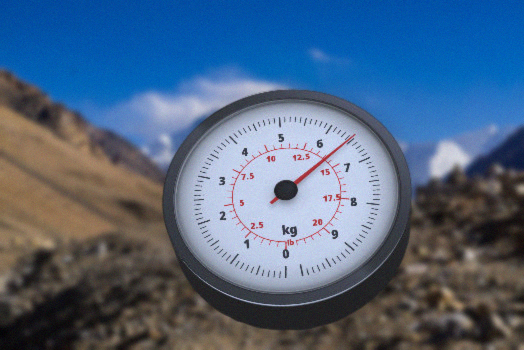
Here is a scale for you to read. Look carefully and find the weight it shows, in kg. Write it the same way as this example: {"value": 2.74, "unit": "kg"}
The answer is {"value": 6.5, "unit": "kg"}
